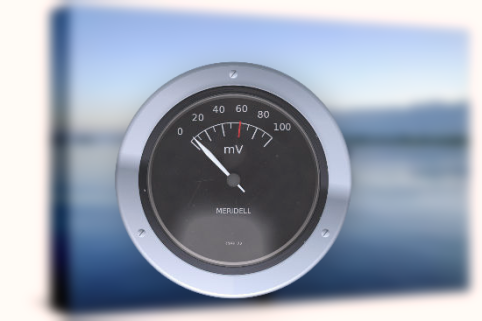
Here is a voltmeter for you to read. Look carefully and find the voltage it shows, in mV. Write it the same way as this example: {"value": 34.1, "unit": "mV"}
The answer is {"value": 5, "unit": "mV"}
